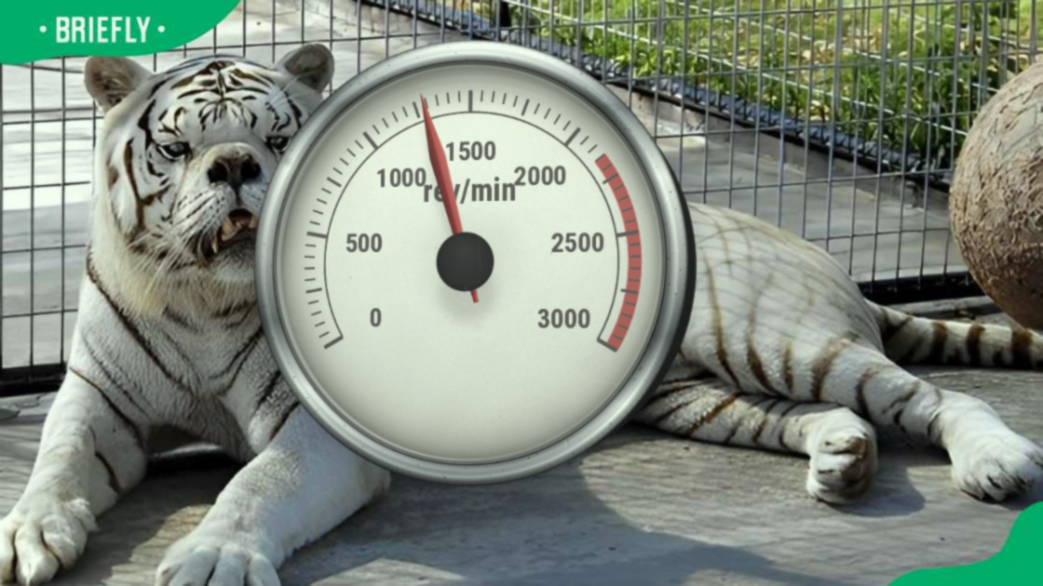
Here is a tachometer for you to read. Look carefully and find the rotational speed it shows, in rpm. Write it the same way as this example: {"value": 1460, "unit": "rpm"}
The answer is {"value": 1300, "unit": "rpm"}
